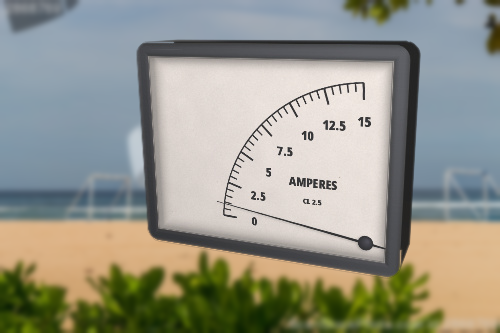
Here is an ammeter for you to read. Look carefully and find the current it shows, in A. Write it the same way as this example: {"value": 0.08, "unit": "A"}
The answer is {"value": 1, "unit": "A"}
